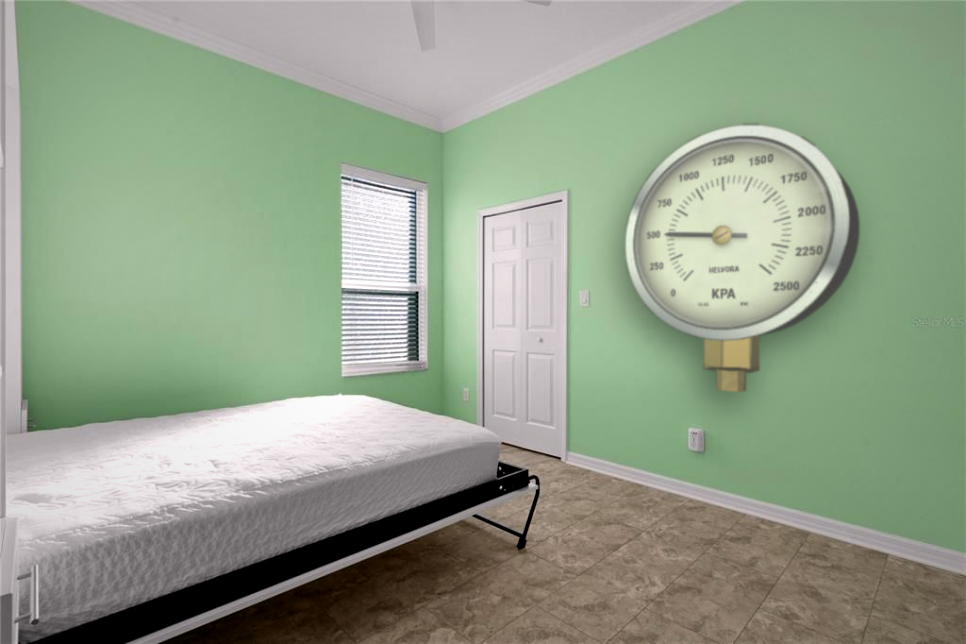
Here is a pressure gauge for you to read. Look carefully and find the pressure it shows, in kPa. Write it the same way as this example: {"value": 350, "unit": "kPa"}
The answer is {"value": 500, "unit": "kPa"}
